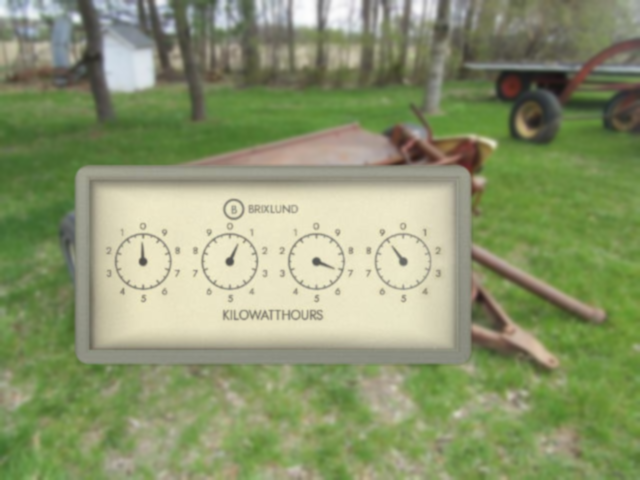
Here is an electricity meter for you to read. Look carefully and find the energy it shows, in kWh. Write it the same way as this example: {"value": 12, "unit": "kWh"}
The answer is {"value": 69, "unit": "kWh"}
